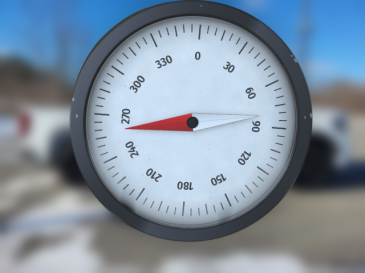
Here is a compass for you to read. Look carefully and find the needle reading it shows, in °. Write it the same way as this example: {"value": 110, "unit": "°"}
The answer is {"value": 260, "unit": "°"}
